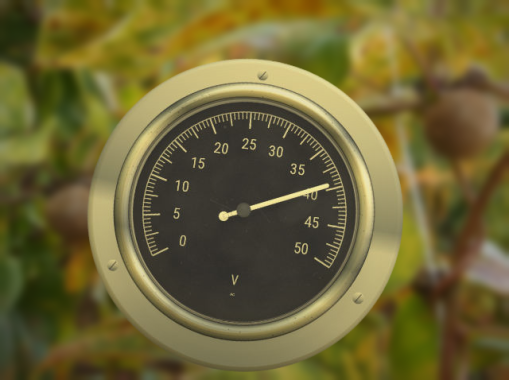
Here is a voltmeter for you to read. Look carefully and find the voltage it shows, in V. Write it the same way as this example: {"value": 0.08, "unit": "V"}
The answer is {"value": 39.5, "unit": "V"}
